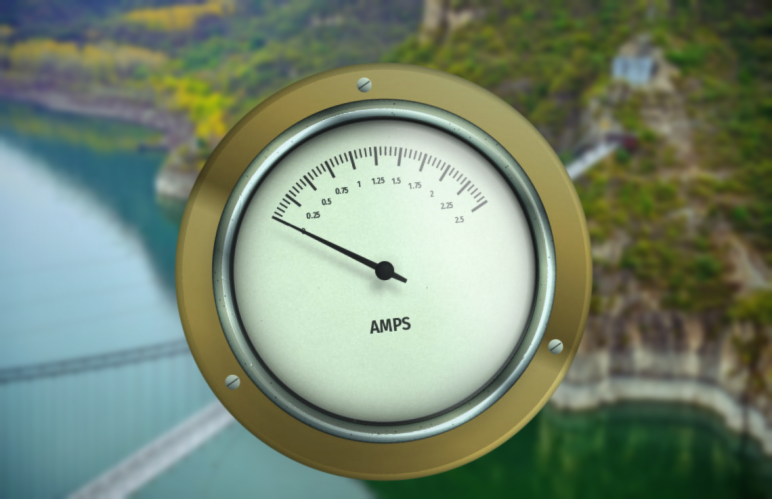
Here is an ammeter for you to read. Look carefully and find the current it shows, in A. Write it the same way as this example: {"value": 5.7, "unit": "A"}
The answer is {"value": 0, "unit": "A"}
